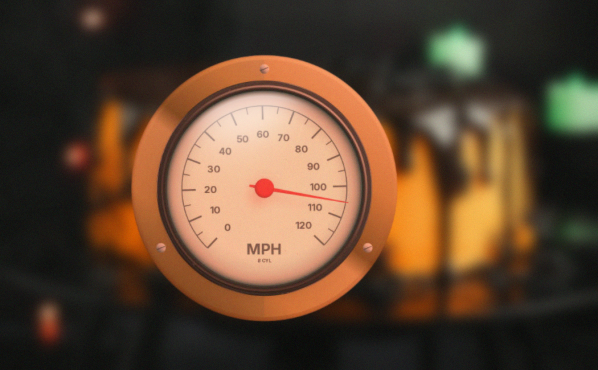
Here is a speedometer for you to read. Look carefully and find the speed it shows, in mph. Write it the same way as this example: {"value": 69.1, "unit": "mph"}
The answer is {"value": 105, "unit": "mph"}
